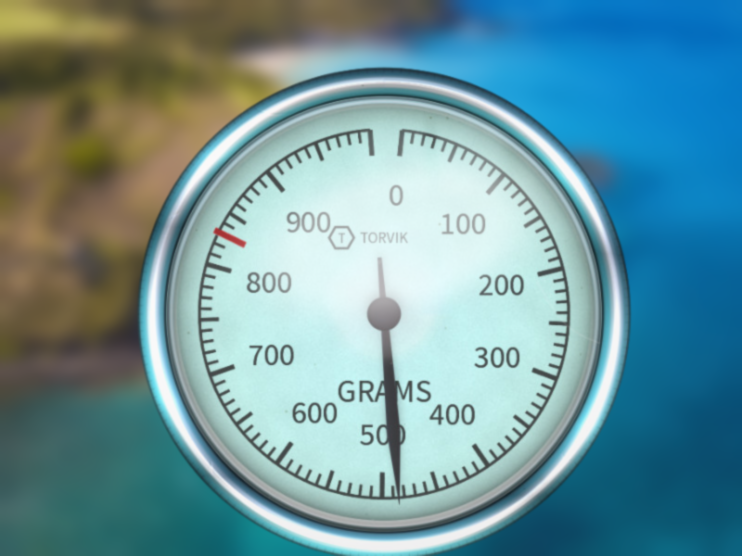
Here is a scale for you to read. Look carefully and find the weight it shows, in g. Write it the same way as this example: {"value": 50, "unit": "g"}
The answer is {"value": 485, "unit": "g"}
